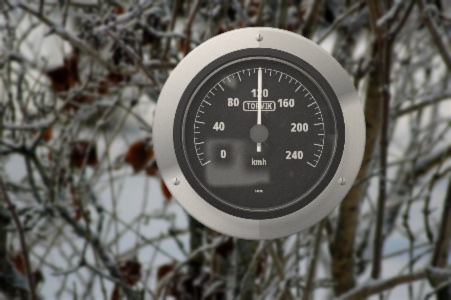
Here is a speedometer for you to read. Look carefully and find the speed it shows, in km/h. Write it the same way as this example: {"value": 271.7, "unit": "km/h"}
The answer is {"value": 120, "unit": "km/h"}
